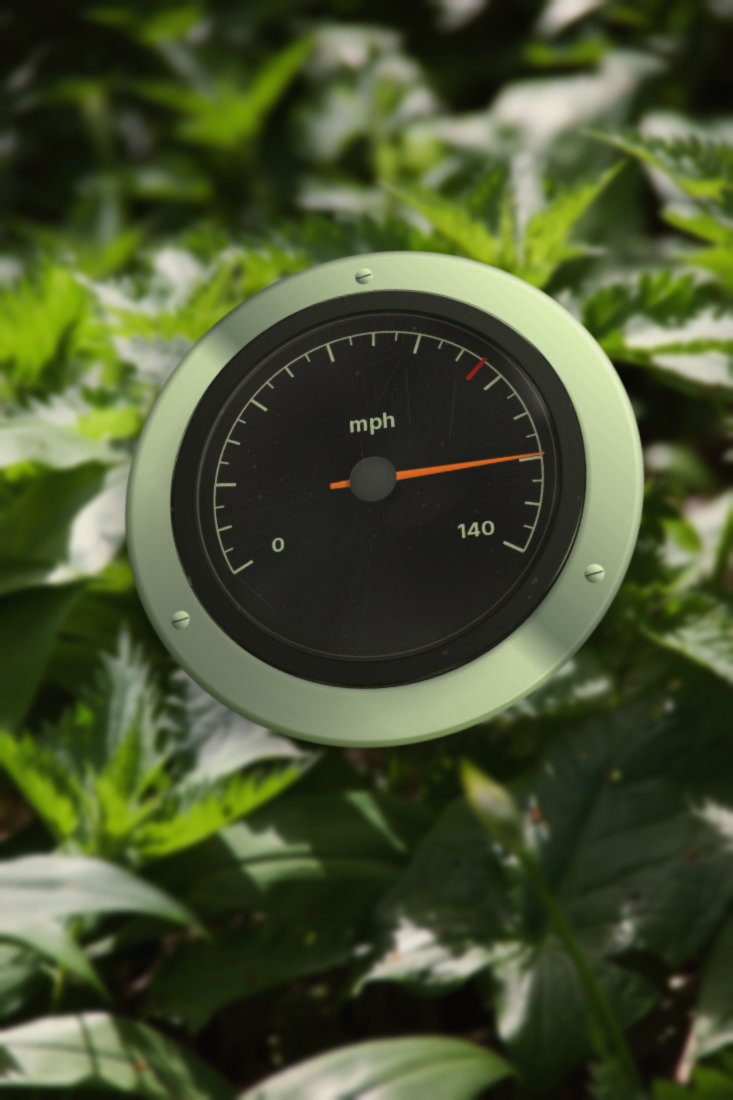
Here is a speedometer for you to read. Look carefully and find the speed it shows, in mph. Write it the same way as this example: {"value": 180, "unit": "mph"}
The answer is {"value": 120, "unit": "mph"}
